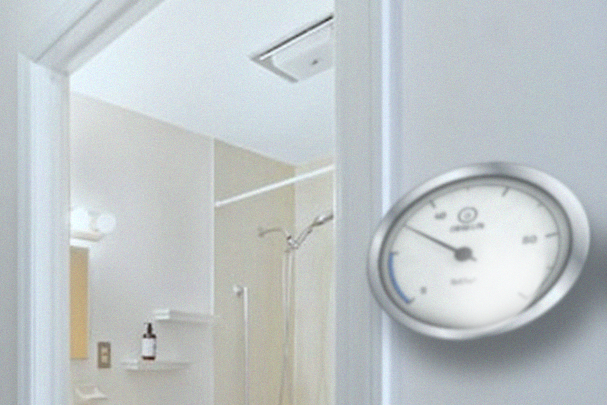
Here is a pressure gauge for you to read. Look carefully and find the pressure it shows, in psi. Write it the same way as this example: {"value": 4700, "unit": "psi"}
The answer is {"value": 30, "unit": "psi"}
